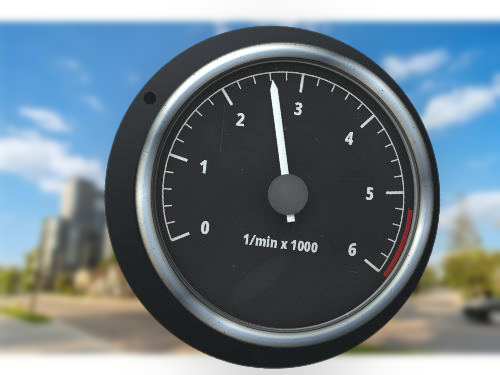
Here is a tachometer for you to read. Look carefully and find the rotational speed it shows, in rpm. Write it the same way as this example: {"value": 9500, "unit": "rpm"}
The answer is {"value": 2600, "unit": "rpm"}
